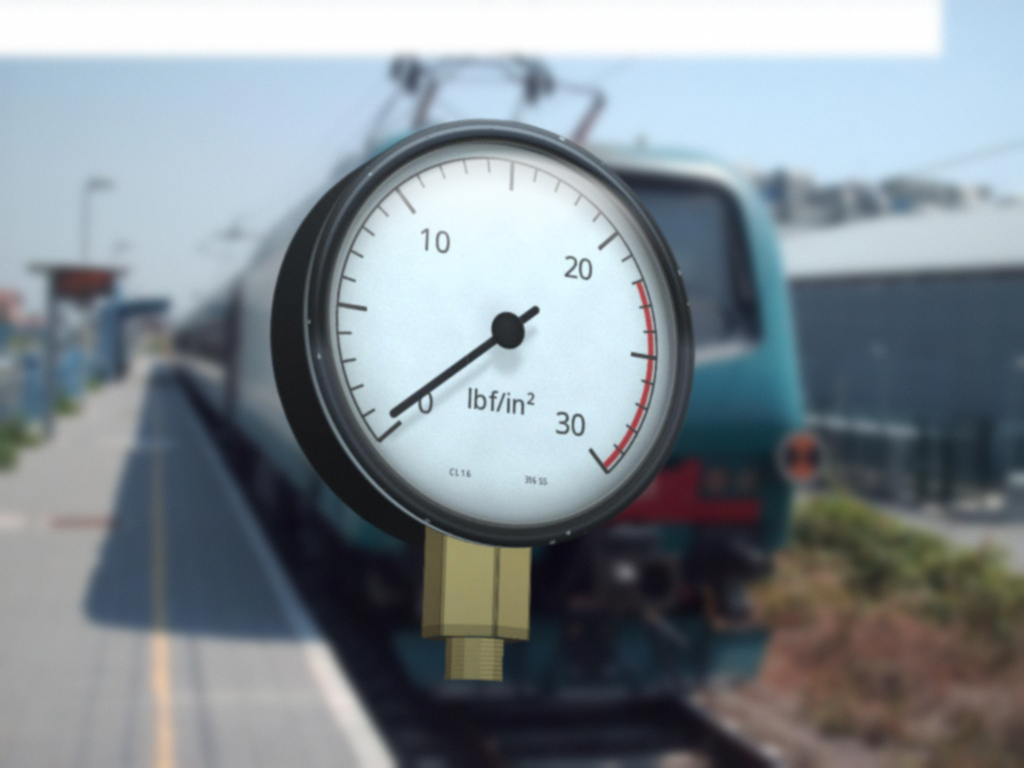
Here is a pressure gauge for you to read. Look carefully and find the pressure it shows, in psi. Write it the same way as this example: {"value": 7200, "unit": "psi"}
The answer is {"value": 0.5, "unit": "psi"}
